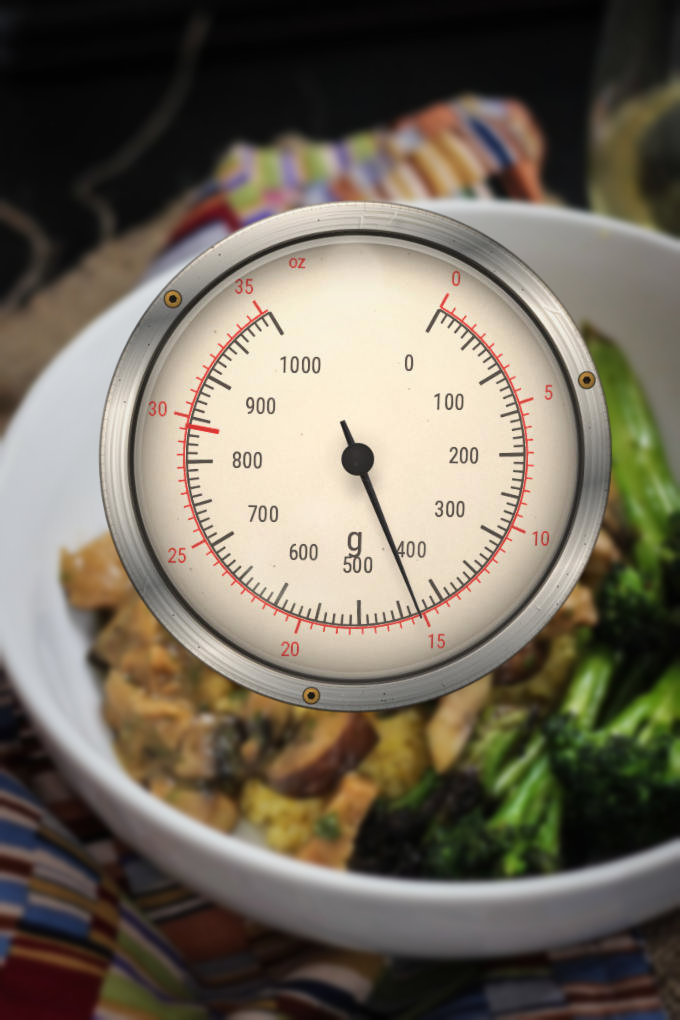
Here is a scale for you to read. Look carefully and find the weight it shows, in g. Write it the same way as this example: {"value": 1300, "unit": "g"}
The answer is {"value": 430, "unit": "g"}
